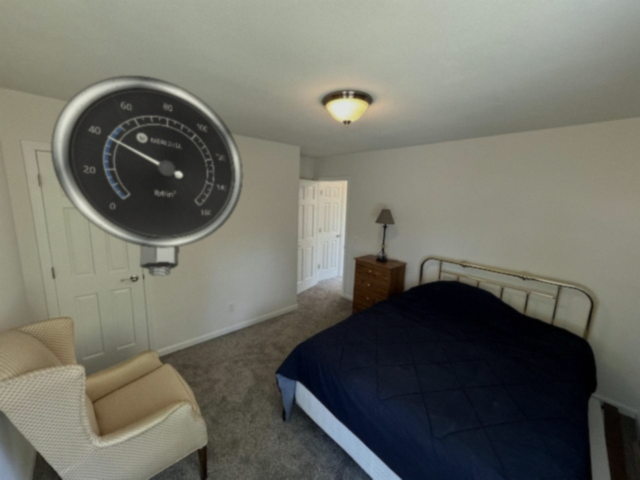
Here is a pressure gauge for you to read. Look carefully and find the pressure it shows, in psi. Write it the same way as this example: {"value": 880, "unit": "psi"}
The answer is {"value": 40, "unit": "psi"}
